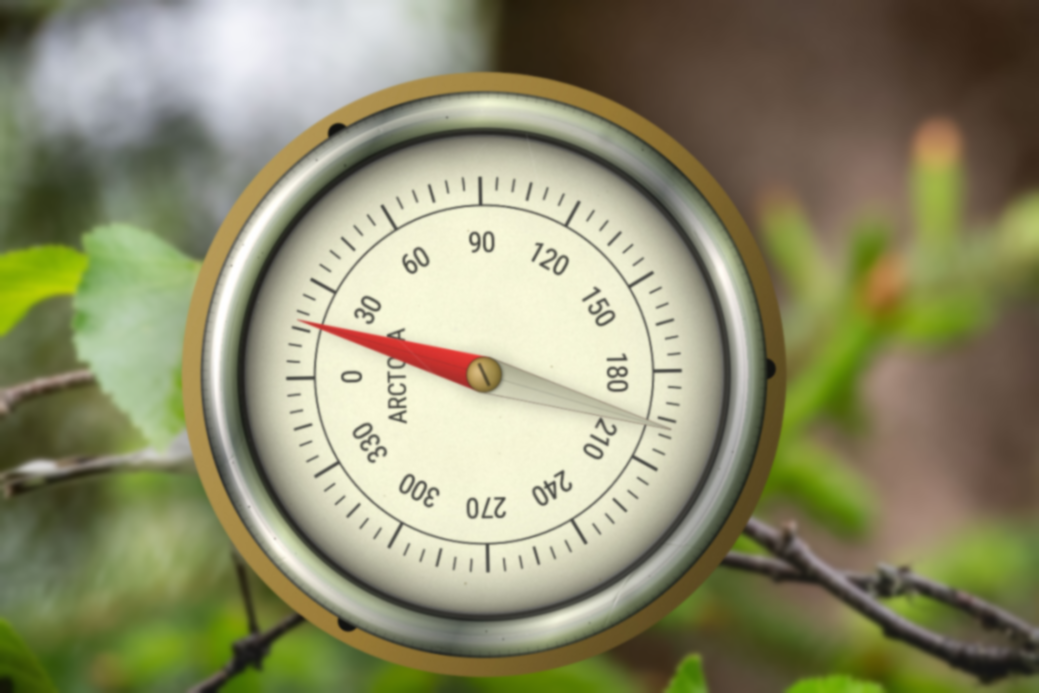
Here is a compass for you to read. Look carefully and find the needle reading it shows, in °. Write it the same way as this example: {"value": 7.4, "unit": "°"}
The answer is {"value": 17.5, "unit": "°"}
